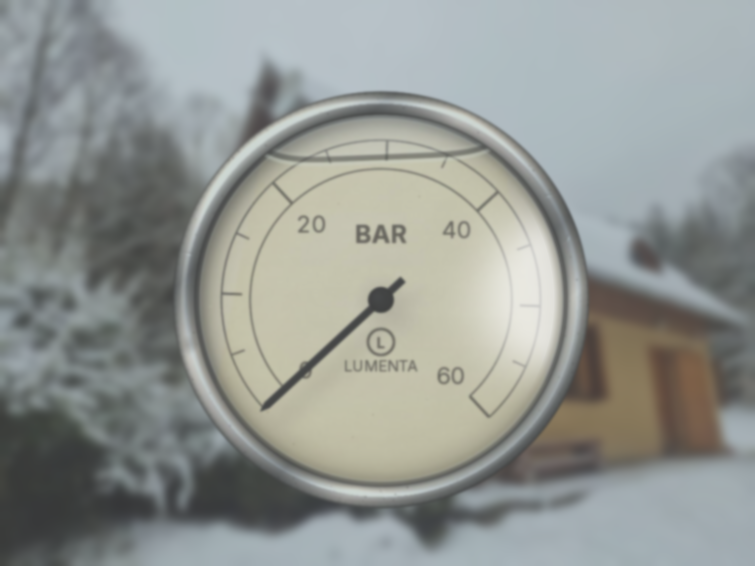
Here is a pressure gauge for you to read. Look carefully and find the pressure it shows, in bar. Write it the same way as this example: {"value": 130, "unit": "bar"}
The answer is {"value": 0, "unit": "bar"}
